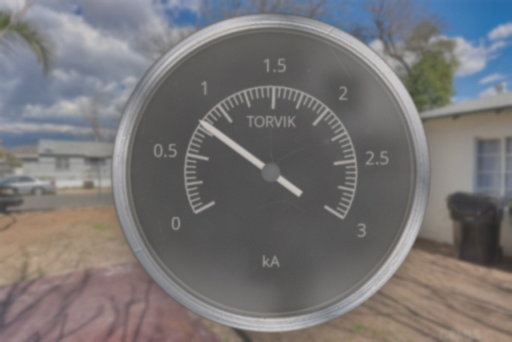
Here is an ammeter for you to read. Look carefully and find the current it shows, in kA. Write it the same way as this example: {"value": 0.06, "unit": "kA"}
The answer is {"value": 0.8, "unit": "kA"}
